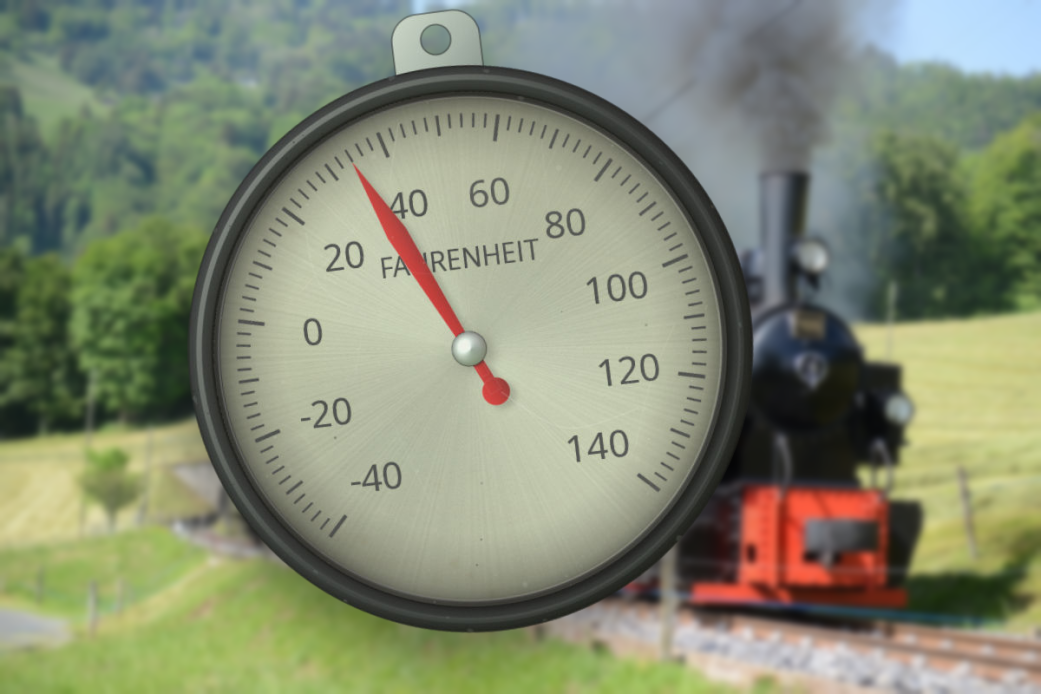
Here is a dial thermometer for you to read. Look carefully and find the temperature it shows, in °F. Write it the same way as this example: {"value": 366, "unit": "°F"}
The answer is {"value": 34, "unit": "°F"}
